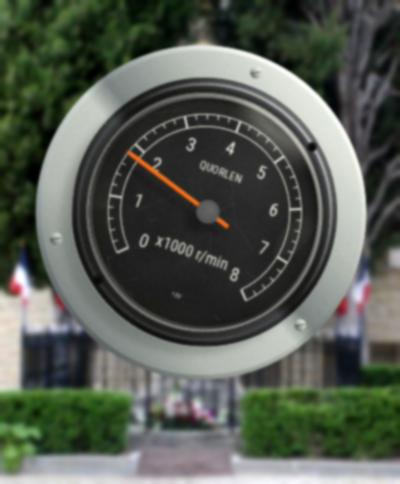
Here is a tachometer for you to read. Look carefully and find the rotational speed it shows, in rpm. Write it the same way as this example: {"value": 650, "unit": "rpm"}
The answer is {"value": 1800, "unit": "rpm"}
